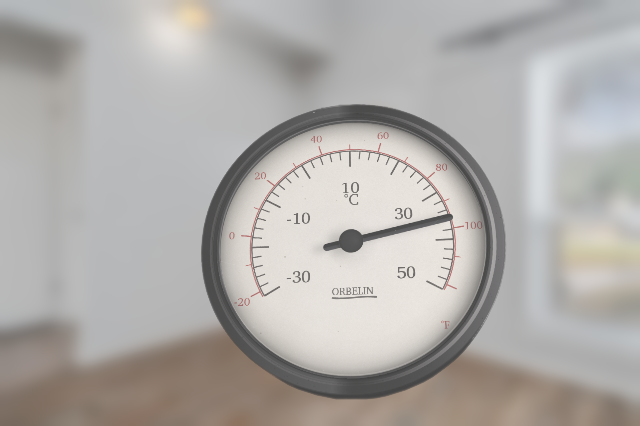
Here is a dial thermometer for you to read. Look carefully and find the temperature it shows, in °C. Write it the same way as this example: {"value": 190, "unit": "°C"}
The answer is {"value": 36, "unit": "°C"}
